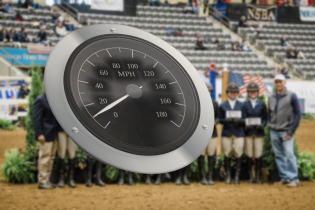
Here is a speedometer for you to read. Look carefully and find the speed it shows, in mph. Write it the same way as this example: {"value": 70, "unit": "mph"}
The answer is {"value": 10, "unit": "mph"}
